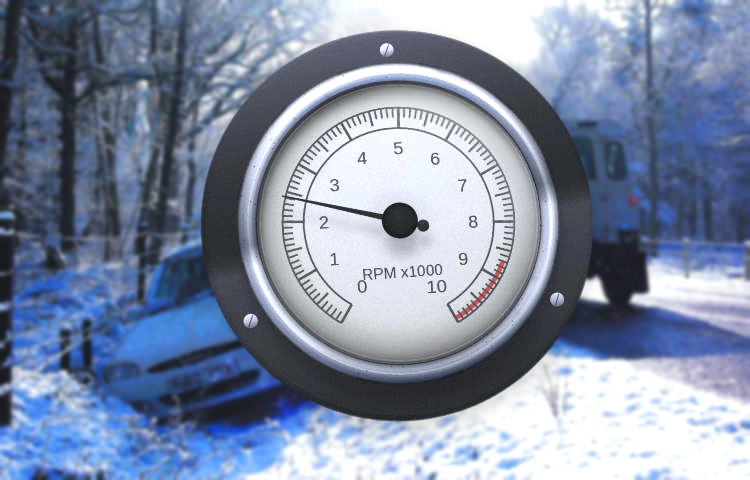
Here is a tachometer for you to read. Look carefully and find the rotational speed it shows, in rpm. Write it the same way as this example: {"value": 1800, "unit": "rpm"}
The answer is {"value": 2400, "unit": "rpm"}
